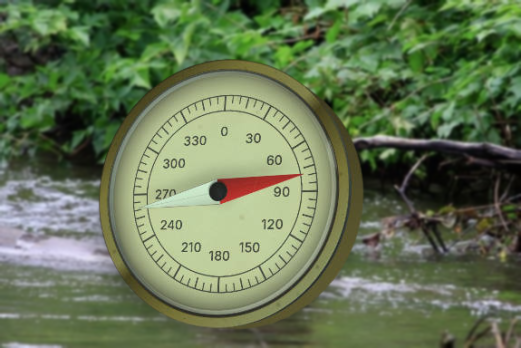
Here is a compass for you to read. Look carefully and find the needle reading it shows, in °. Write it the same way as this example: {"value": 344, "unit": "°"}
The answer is {"value": 80, "unit": "°"}
